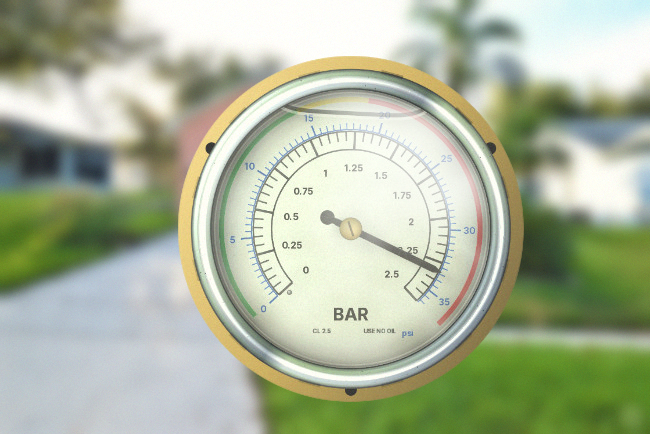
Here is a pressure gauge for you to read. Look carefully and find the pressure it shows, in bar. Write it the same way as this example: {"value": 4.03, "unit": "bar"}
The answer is {"value": 2.3, "unit": "bar"}
